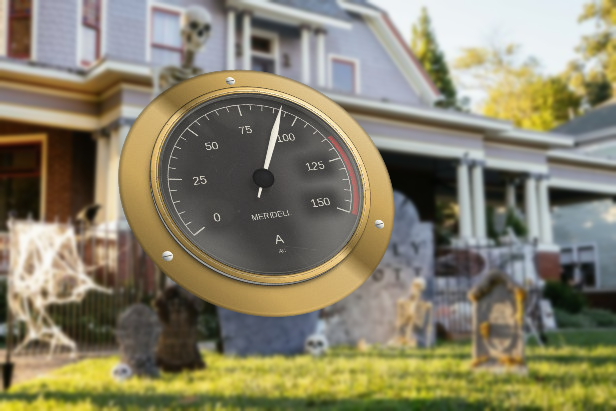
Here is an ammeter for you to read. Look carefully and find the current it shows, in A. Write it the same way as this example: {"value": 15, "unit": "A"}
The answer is {"value": 92.5, "unit": "A"}
